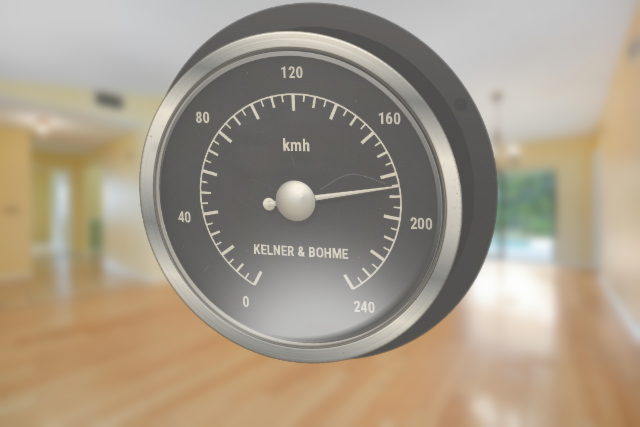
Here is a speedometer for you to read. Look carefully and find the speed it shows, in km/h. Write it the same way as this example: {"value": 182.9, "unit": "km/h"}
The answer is {"value": 185, "unit": "km/h"}
